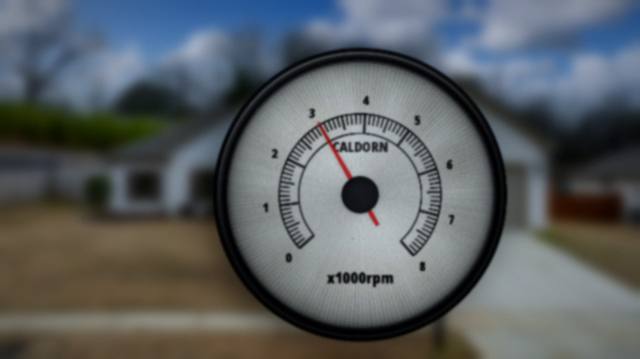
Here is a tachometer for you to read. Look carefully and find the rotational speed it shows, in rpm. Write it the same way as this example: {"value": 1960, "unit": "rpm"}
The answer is {"value": 3000, "unit": "rpm"}
